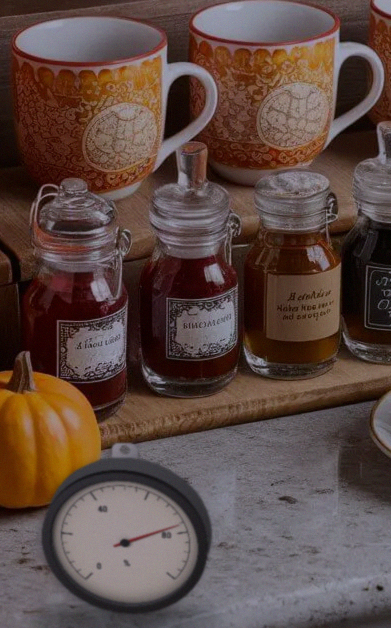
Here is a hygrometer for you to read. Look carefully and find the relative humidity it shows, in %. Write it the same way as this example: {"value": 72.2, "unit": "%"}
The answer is {"value": 76, "unit": "%"}
